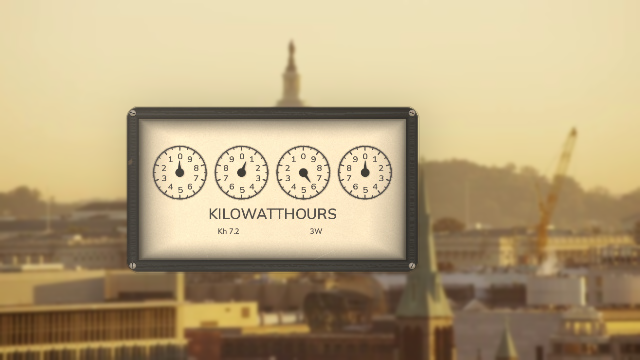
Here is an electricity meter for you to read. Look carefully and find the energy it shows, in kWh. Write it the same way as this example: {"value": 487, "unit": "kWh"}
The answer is {"value": 60, "unit": "kWh"}
